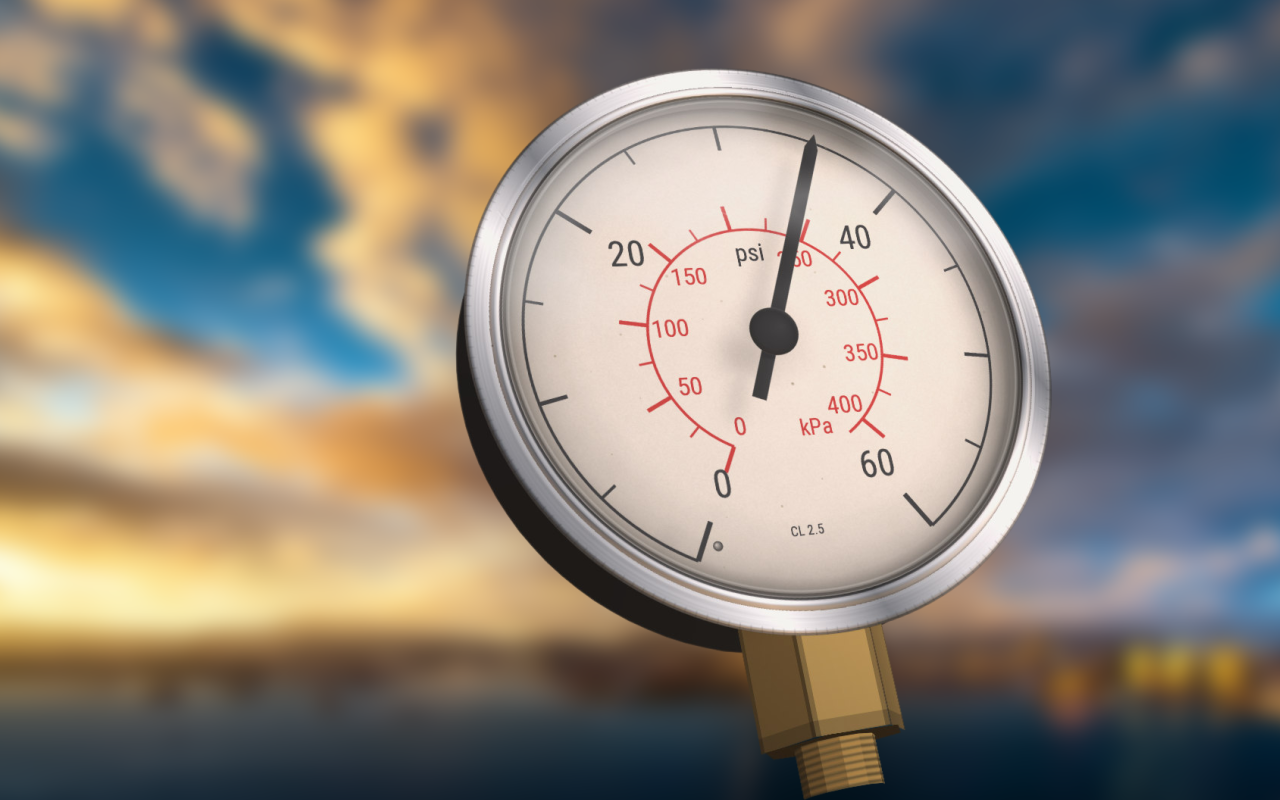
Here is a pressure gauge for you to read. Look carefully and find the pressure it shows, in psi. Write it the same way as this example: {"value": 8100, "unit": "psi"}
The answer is {"value": 35, "unit": "psi"}
